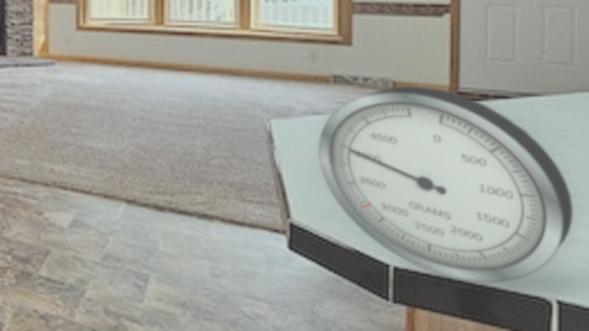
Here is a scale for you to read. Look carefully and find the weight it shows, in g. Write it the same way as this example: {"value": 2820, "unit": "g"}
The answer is {"value": 4000, "unit": "g"}
